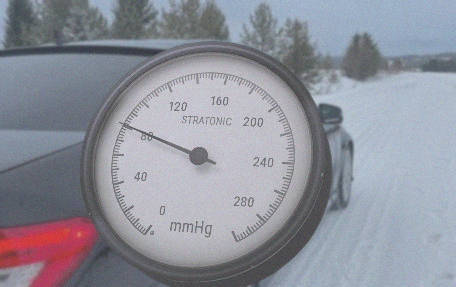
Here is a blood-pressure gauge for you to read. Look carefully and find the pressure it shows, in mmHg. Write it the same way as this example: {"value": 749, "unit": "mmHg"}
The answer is {"value": 80, "unit": "mmHg"}
